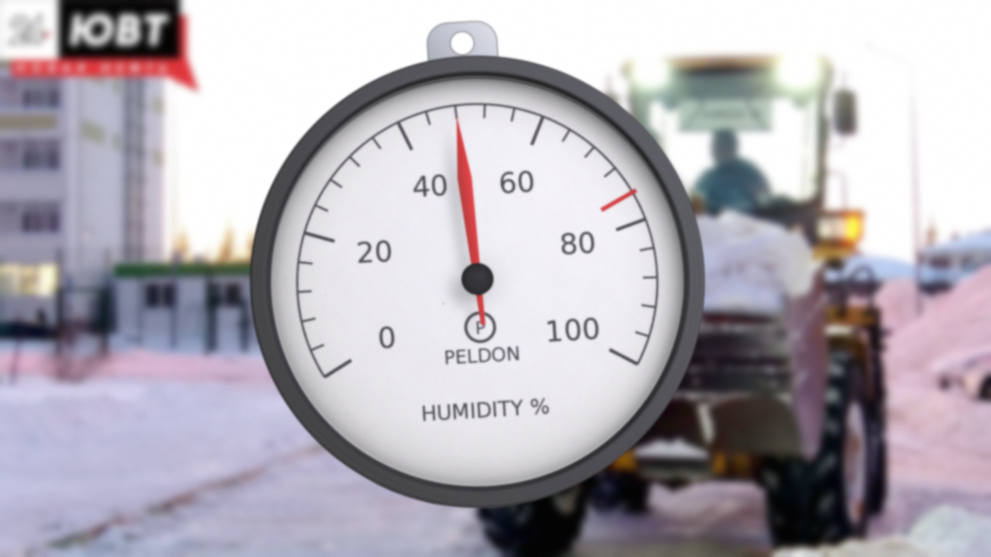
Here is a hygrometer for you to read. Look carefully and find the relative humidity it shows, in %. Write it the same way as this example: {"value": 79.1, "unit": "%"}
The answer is {"value": 48, "unit": "%"}
